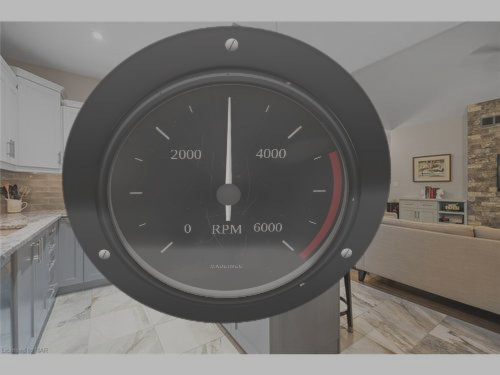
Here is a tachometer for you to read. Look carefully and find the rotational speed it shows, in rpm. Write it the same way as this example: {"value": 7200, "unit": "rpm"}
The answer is {"value": 3000, "unit": "rpm"}
